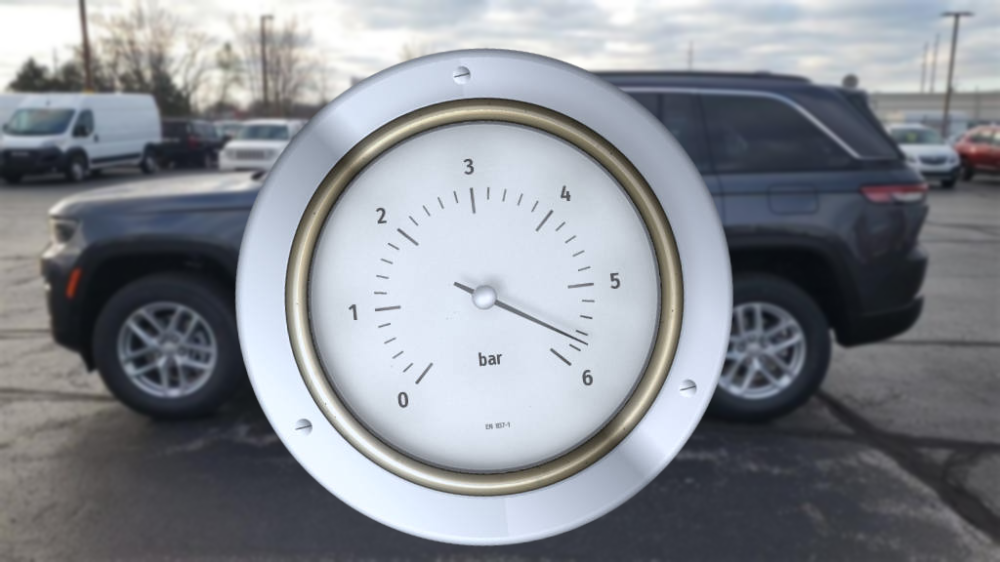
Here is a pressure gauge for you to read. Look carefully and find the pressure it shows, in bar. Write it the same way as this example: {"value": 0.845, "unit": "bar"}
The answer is {"value": 5.7, "unit": "bar"}
